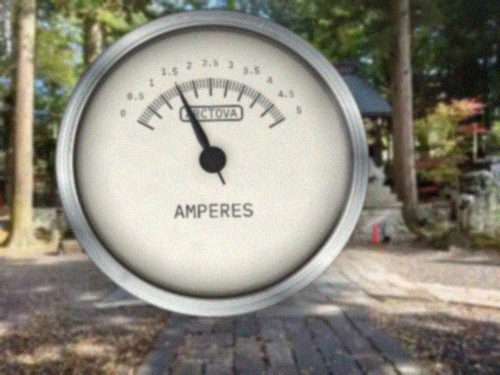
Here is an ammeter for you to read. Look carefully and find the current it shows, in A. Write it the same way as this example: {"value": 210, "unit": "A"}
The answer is {"value": 1.5, "unit": "A"}
